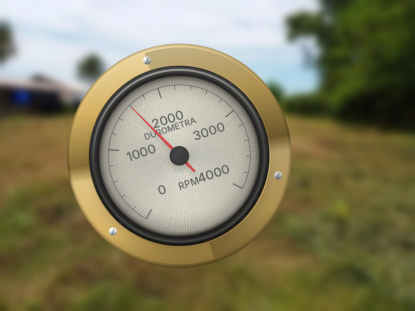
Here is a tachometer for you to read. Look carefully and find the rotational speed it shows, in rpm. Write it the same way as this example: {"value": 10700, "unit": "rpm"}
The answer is {"value": 1600, "unit": "rpm"}
